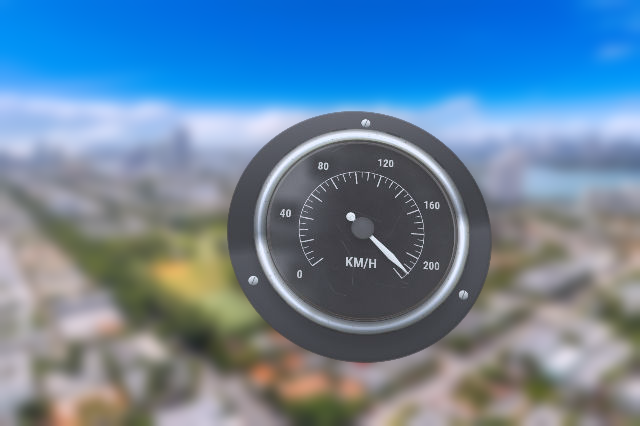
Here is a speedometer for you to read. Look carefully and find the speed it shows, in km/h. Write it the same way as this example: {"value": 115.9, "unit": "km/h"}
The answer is {"value": 215, "unit": "km/h"}
